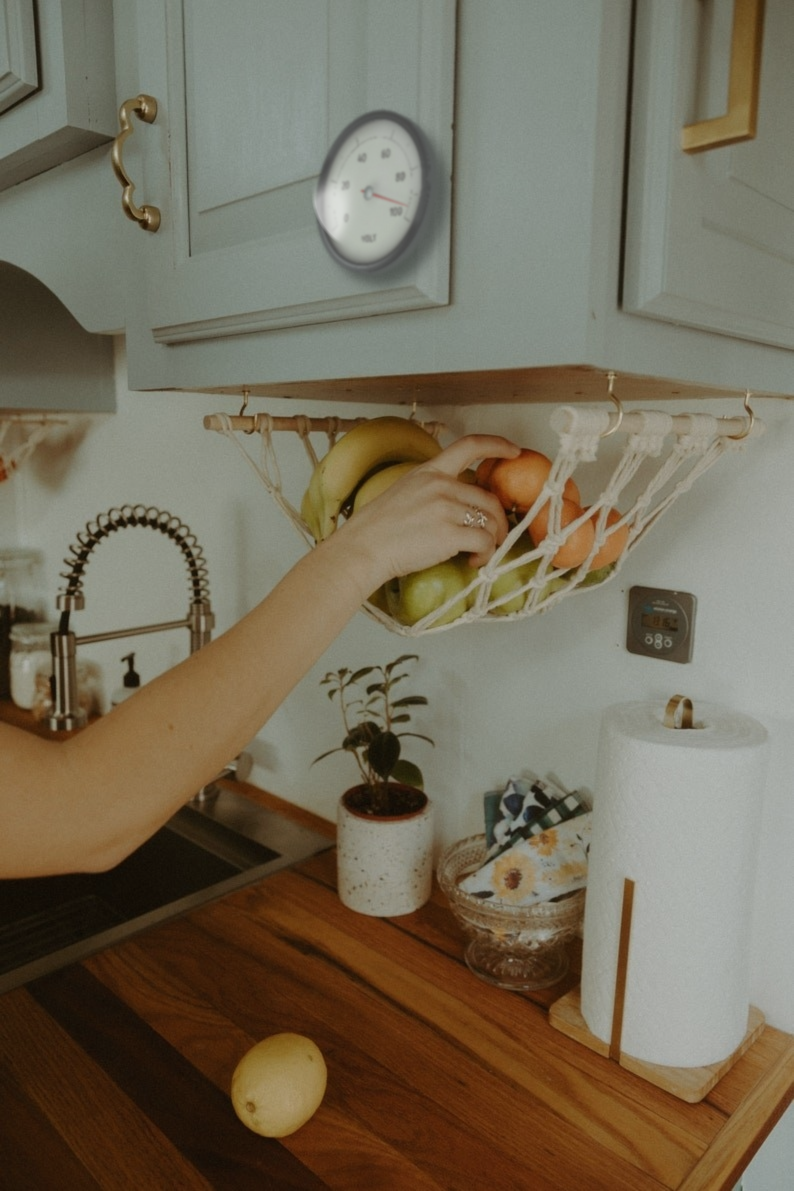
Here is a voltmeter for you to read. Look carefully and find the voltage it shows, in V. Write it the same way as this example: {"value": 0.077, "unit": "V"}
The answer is {"value": 95, "unit": "V"}
